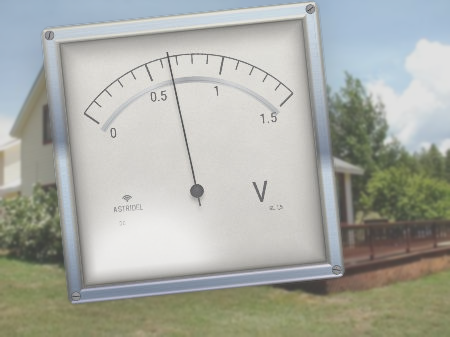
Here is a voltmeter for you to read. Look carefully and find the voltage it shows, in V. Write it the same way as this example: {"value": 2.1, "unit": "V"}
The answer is {"value": 0.65, "unit": "V"}
